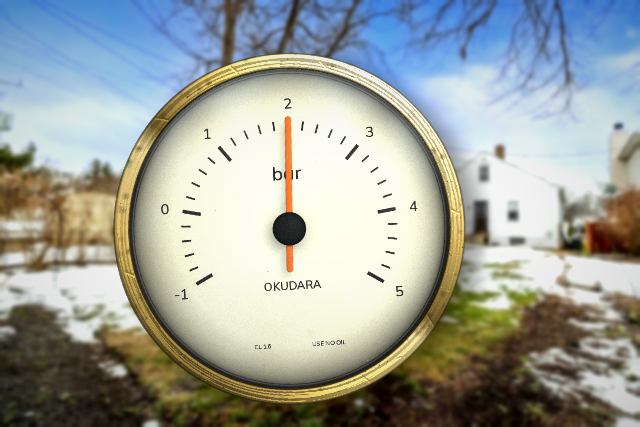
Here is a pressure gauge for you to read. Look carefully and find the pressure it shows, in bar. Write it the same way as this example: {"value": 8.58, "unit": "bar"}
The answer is {"value": 2, "unit": "bar"}
